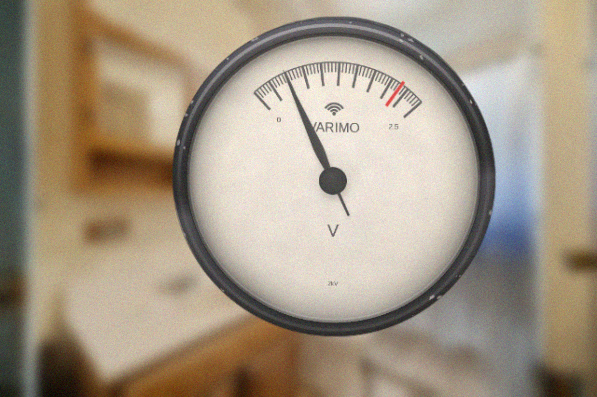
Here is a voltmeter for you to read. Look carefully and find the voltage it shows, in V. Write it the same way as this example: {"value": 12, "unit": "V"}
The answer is {"value": 0.5, "unit": "V"}
